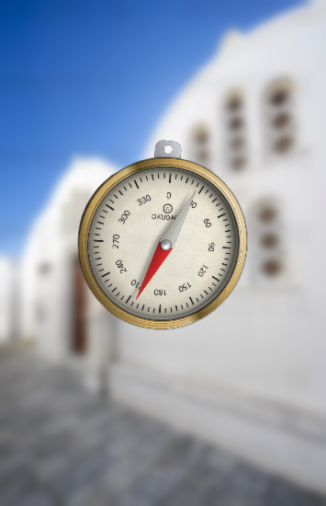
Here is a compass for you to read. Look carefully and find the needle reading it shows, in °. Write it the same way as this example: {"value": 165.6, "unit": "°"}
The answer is {"value": 205, "unit": "°"}
